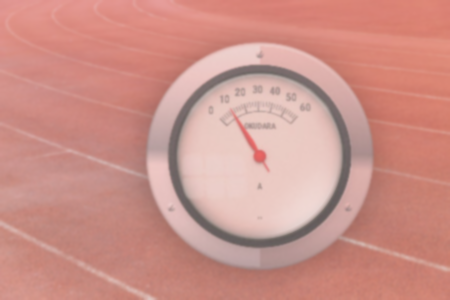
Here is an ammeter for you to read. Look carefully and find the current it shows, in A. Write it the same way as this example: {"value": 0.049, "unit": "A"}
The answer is {"value": 10, "unit": "A"}
